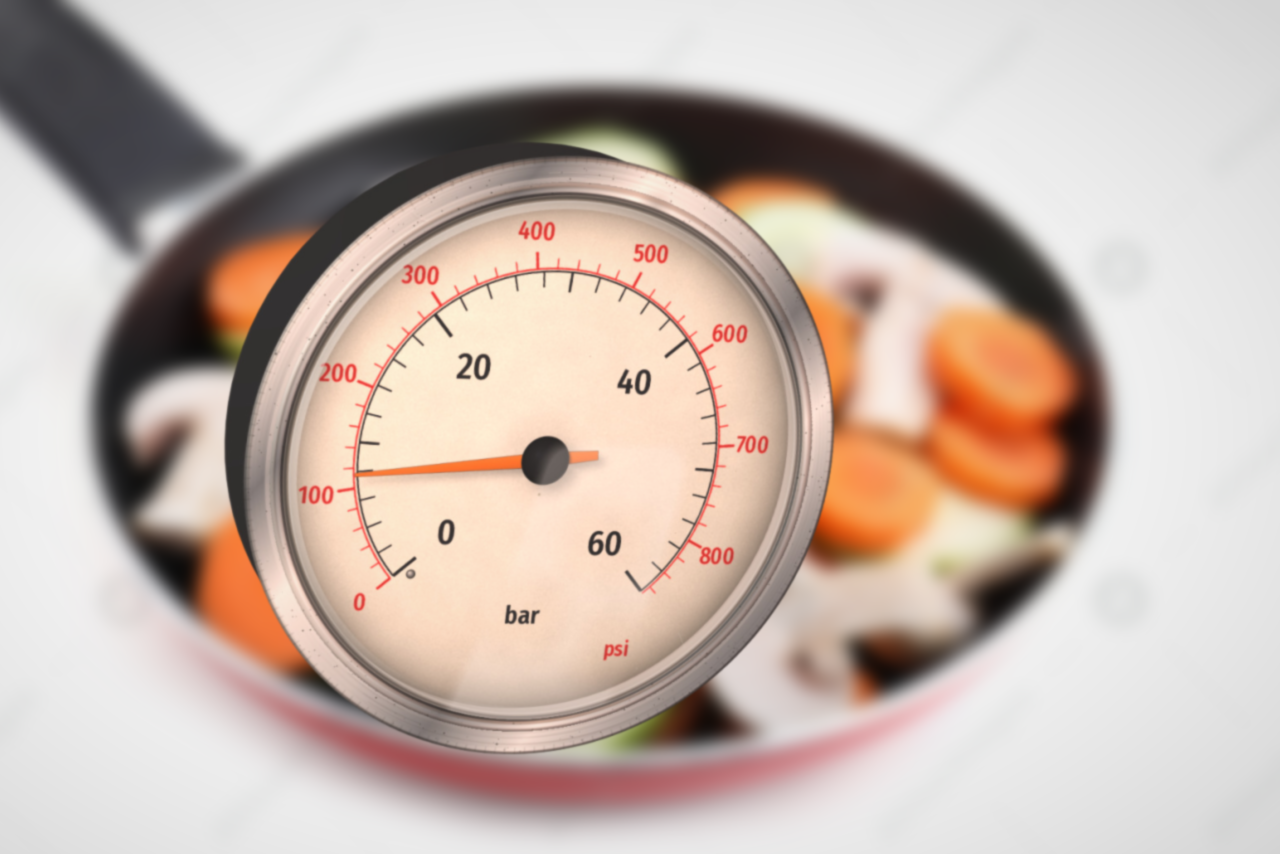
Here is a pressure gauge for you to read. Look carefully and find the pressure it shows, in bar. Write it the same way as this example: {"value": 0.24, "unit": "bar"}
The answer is {"value": 8, "unit": "bar"}
